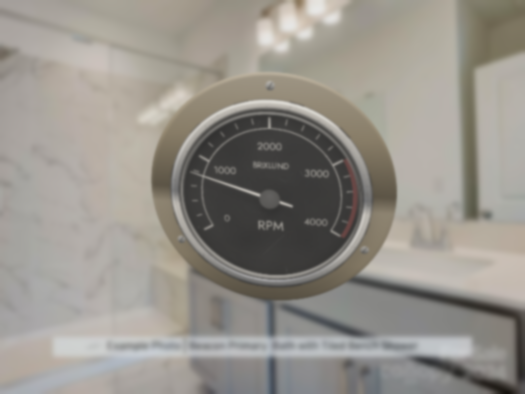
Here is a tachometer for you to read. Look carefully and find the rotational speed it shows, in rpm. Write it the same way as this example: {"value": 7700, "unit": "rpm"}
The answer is {"value": 800, "unit": "rpm"}
